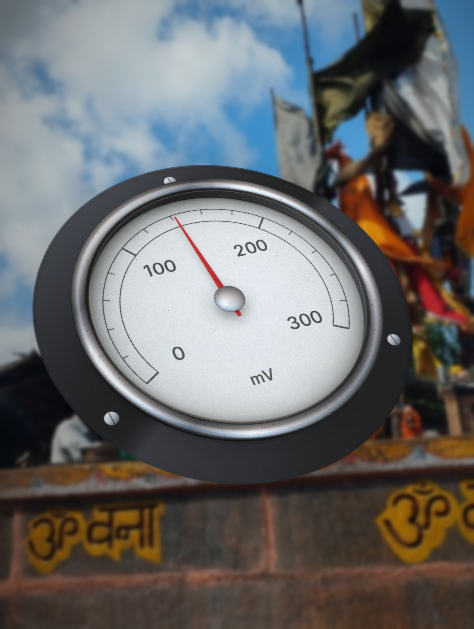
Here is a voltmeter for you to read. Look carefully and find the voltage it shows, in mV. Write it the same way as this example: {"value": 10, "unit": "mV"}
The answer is {"value": 140, "unit": "mV"}
